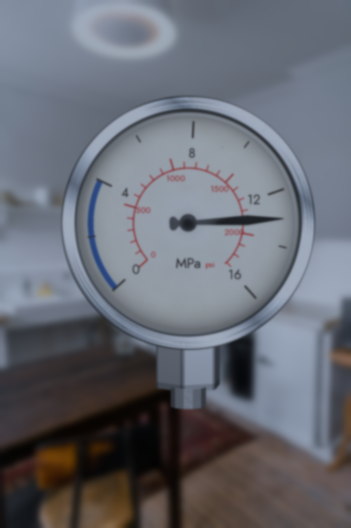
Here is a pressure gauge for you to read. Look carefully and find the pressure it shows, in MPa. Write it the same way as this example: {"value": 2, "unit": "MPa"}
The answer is {"value": 13, "unit": "MPa"}
